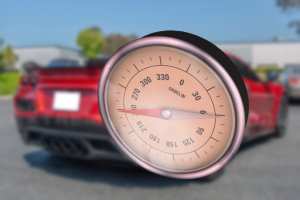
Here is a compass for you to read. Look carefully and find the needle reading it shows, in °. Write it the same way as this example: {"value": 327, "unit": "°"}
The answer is {"value": 240, "unit": "°"}
